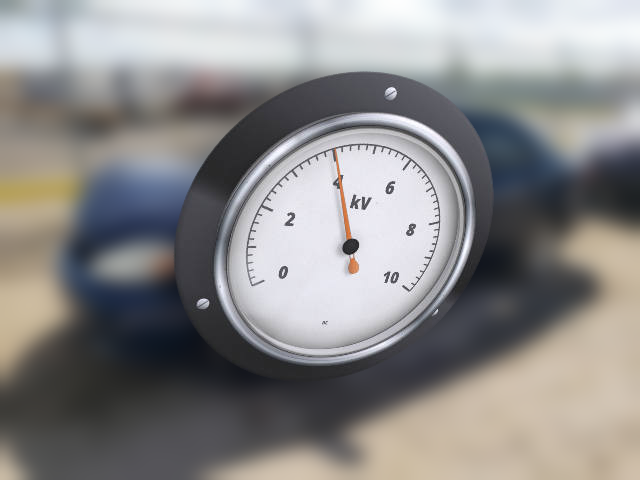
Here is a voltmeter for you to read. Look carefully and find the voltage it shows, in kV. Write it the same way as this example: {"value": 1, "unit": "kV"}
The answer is {"value": 4, "unit": "kV"}
